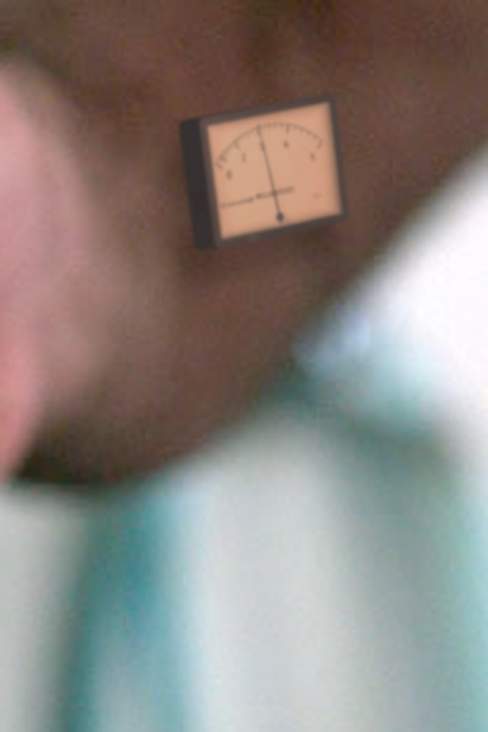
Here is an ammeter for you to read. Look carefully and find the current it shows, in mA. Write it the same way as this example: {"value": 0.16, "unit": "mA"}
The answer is {"value": 3, "unit": "mA"}
